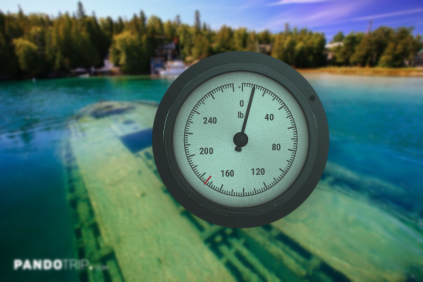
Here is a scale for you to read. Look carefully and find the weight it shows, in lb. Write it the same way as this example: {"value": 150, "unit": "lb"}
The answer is {"value": 10, "unit": "lb"}
